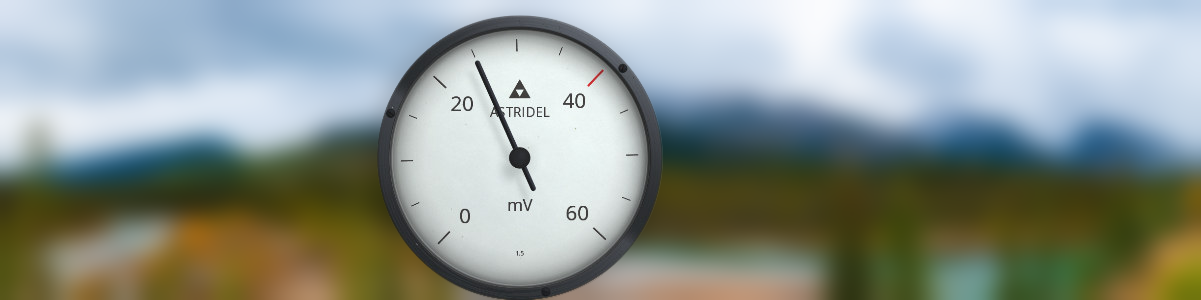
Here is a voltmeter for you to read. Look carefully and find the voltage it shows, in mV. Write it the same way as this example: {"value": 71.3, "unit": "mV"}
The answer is {"value": 25, "unit": "mV"}
